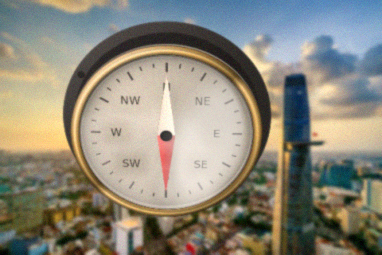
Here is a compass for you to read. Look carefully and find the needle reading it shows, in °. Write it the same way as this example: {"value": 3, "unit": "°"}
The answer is {"value": 180, "unit": "°"}
